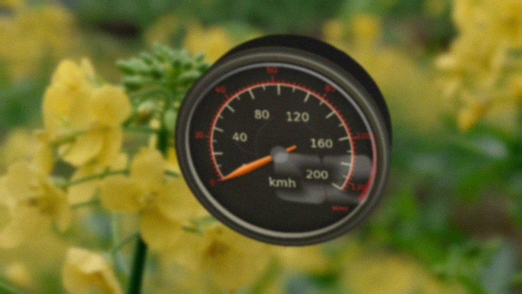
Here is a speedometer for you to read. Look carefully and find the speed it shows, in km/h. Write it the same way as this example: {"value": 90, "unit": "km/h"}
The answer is {"value": 0, "unit": "km/h"}
